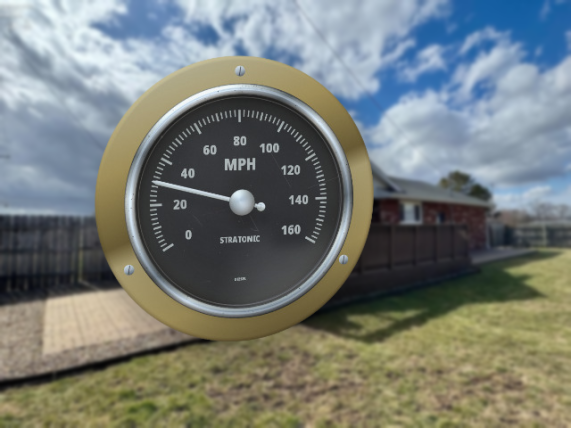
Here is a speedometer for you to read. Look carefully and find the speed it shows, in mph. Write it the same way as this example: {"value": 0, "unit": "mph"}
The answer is {"value": 30, "unit": "mph"}
